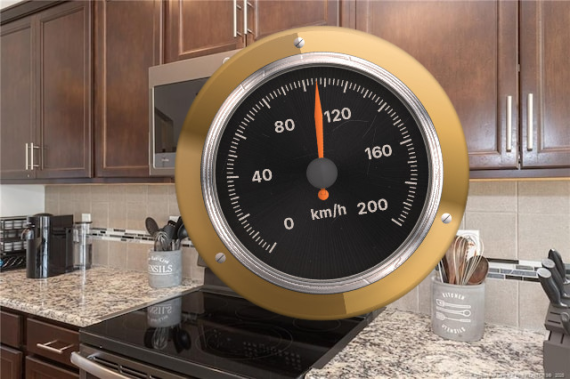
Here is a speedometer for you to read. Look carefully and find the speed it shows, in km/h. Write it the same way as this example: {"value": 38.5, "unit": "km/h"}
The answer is {"value": 106, "unit": "km/h"}
